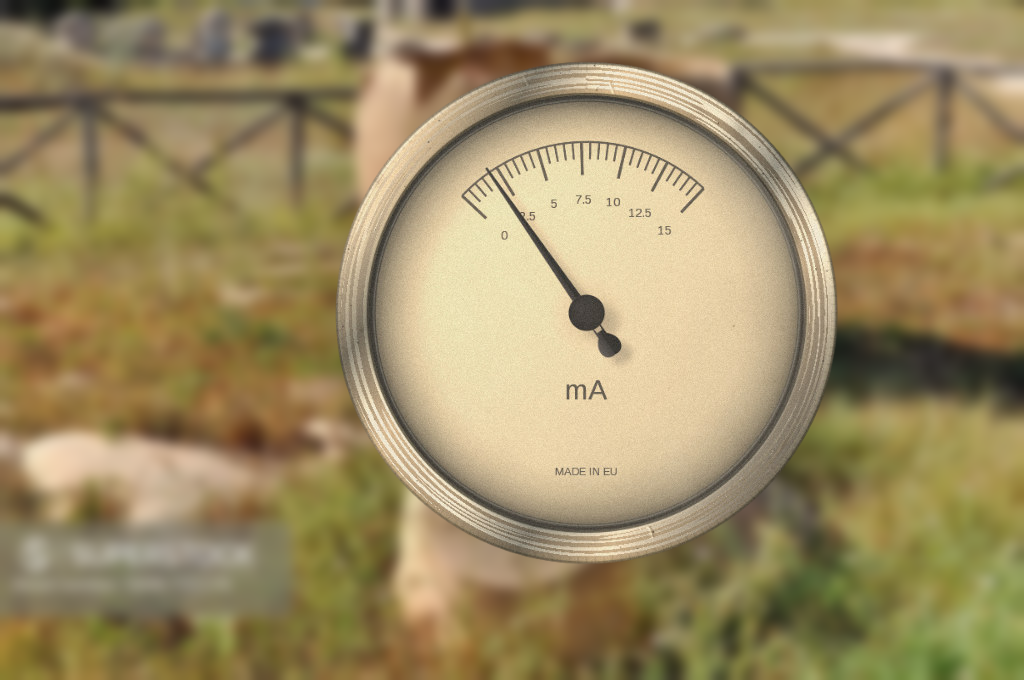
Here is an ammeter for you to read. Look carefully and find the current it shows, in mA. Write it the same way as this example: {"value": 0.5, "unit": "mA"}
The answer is {"value": 2, "unit": "mA"}
